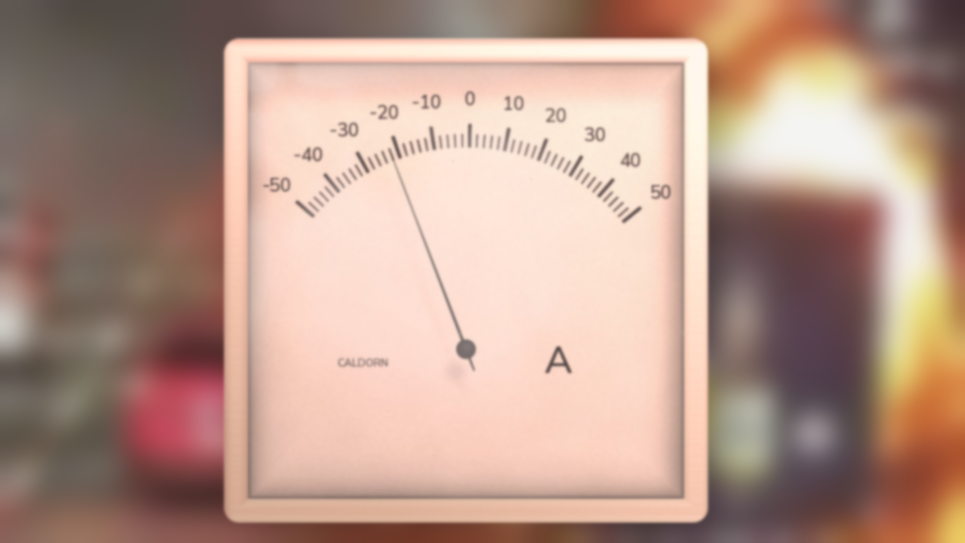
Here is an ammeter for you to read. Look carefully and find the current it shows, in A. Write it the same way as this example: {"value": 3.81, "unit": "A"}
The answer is {"value": -22, "unit": "A"}
